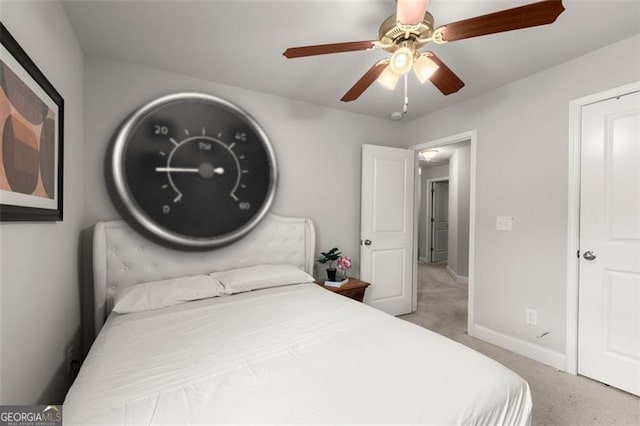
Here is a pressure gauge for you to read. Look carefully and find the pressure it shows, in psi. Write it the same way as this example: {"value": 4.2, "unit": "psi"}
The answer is {"value": 10, "unit": "psi"}
